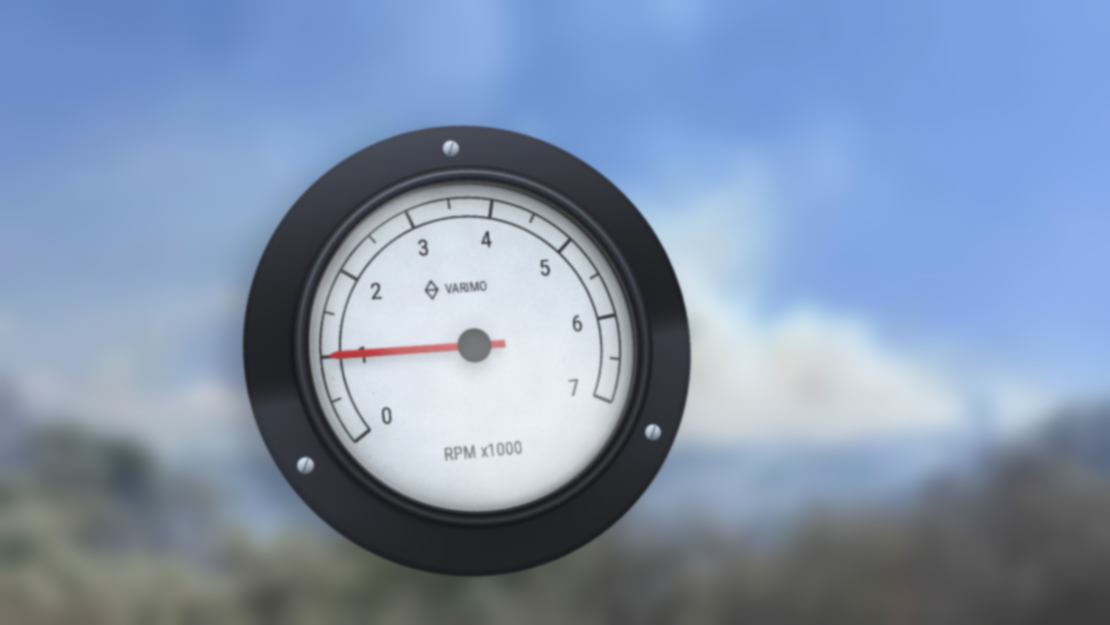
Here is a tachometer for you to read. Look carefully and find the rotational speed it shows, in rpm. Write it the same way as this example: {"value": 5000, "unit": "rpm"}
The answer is {"value": 1000, "unit": "rpm"}
